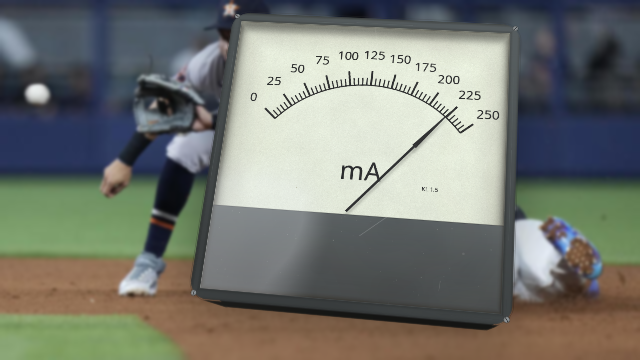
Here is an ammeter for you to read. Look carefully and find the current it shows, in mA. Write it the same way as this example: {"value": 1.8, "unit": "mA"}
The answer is {"value": 225, "unit": "mA"}
